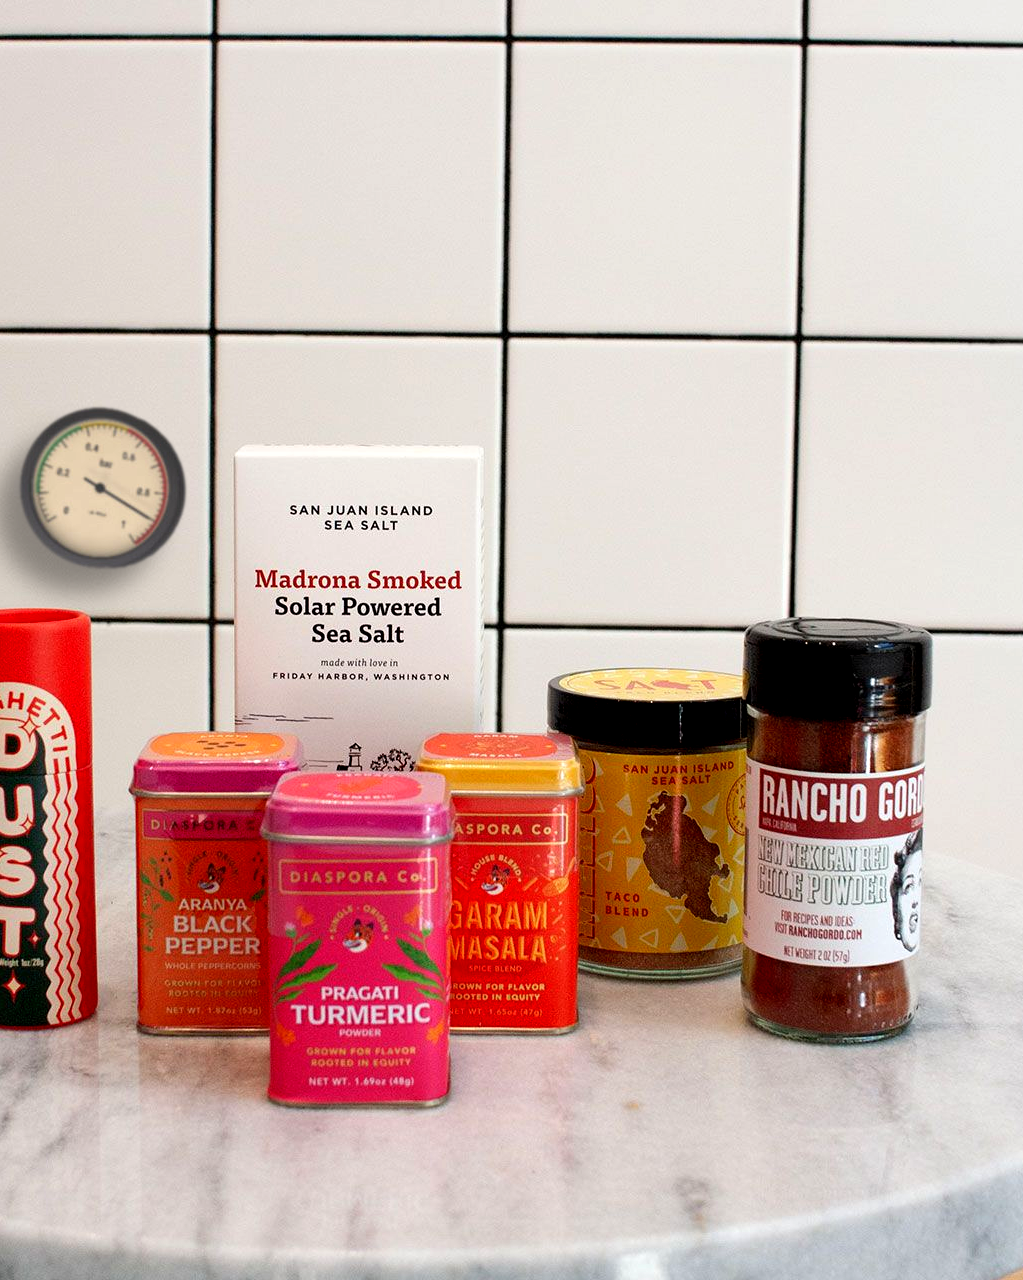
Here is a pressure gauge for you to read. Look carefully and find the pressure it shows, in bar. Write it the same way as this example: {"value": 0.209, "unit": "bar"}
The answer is {"value": 0.9, "unit": "bar"}
